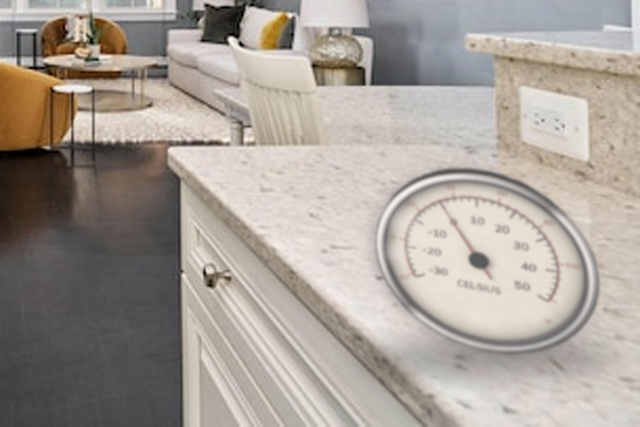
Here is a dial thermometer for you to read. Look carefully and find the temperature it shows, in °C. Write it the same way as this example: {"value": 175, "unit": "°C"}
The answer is {"value": 0, "unit": "°C"}
